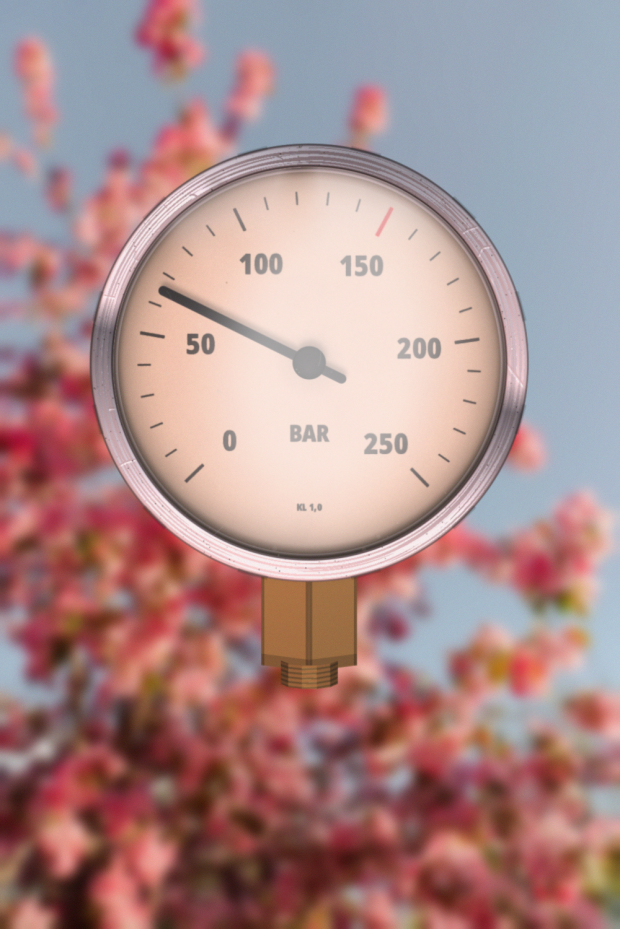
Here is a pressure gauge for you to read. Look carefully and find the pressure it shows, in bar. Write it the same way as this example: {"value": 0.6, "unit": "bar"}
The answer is {"value": 65, "unit": "bar"}
